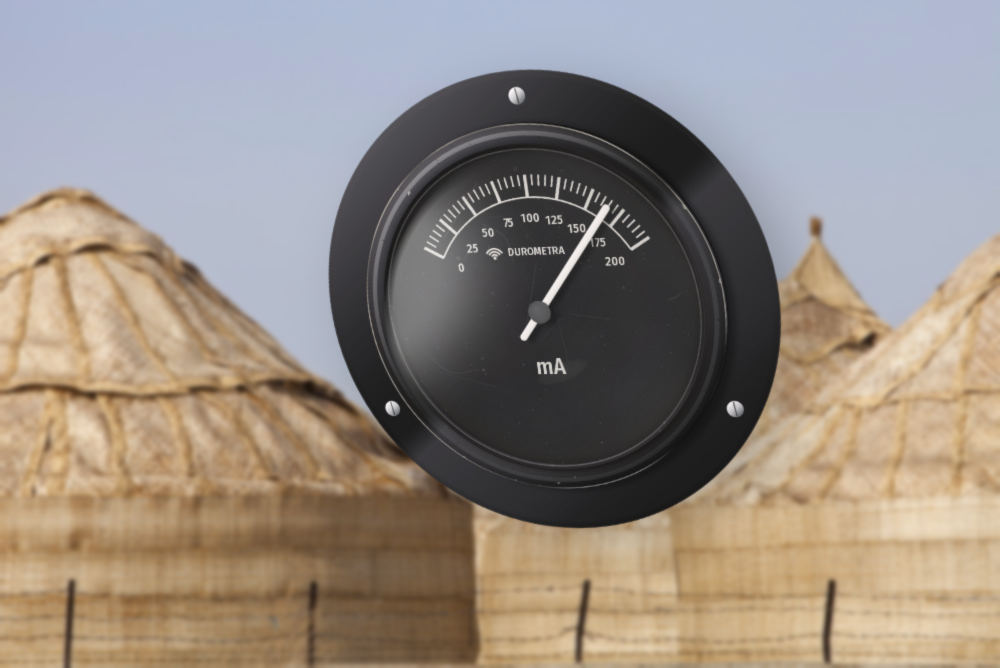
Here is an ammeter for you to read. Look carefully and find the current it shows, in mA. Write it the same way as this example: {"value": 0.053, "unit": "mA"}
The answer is {"value": 165, "unit": "mA"}
